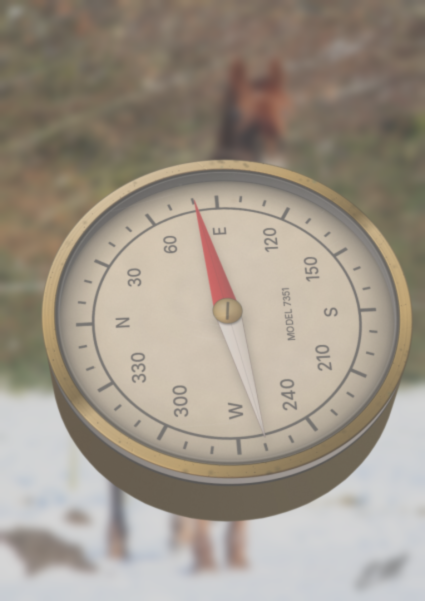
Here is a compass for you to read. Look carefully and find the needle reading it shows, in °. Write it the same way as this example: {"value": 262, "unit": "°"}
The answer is {"value": 80, "unit": "°"}
